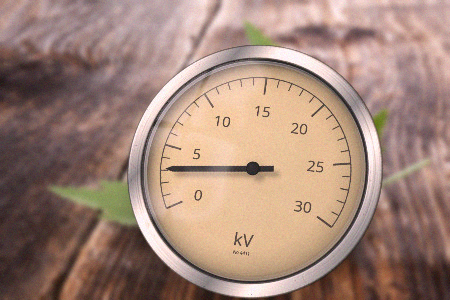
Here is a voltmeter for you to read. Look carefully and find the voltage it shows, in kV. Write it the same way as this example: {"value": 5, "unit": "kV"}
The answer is {"value": 3, "unit": "kV"}
